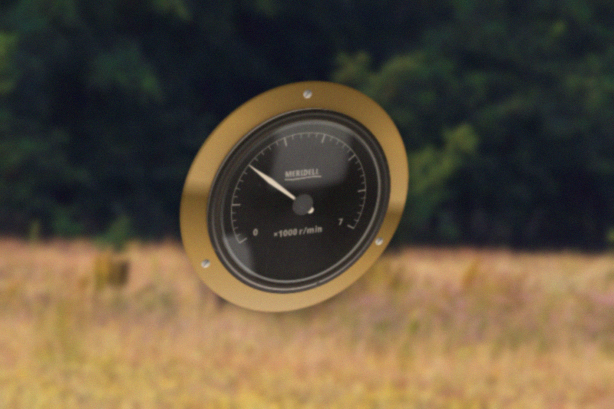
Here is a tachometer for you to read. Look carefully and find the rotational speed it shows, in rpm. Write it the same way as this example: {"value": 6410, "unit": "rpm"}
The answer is {"value": 2000, "unit": "rpm"}
